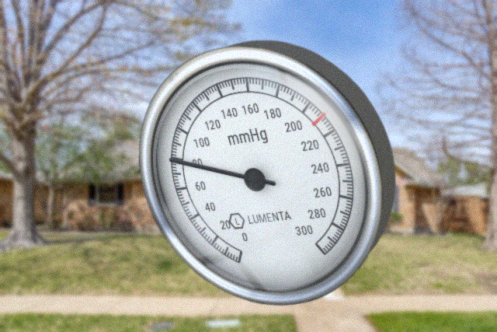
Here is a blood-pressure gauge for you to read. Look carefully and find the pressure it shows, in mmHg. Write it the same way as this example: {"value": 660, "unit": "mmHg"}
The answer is {"value": 80, "unit": "mmHg"}
